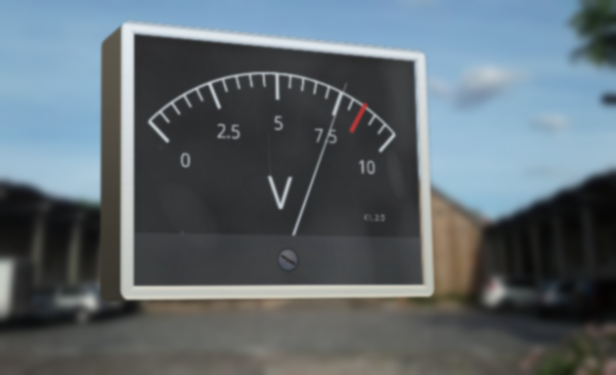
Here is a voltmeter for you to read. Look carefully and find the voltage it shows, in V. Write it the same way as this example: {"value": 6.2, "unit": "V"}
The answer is {"value": 7.5, "unit": "V"}
